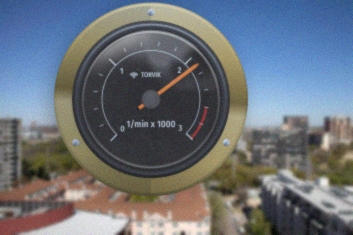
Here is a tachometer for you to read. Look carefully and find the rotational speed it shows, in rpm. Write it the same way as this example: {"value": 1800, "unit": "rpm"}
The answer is {"value": 2100, "unit": "rpm"}
